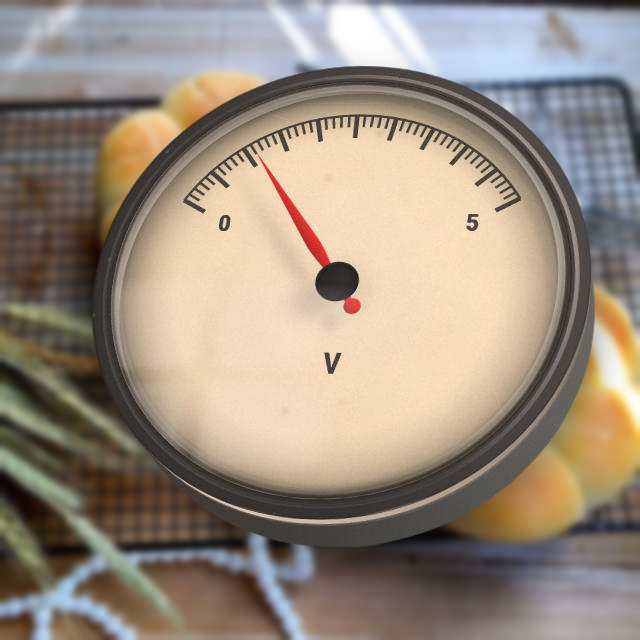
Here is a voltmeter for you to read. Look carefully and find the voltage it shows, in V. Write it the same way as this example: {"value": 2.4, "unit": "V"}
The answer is {"value": 1.1, "unit": "V"}
